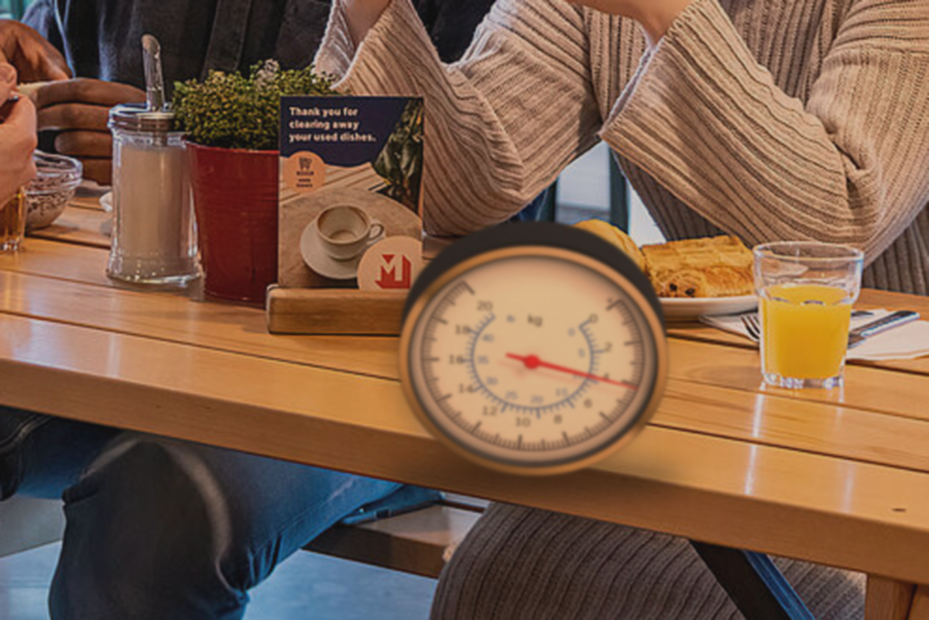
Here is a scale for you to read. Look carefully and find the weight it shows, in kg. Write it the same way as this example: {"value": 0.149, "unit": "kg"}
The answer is {"value": 4, "unit": "kg"}
